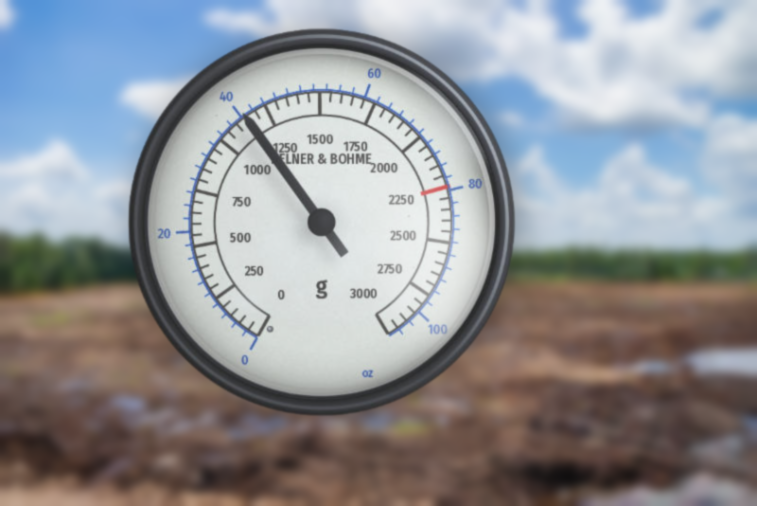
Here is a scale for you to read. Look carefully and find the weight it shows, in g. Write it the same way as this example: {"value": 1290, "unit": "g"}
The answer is {"value": 1150, "unit": "g"}
